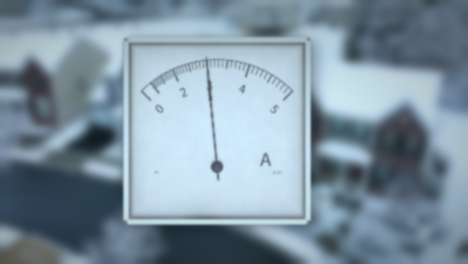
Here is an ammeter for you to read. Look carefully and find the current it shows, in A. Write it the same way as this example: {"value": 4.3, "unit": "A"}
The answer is {"value": 3, "unit": "A"}
